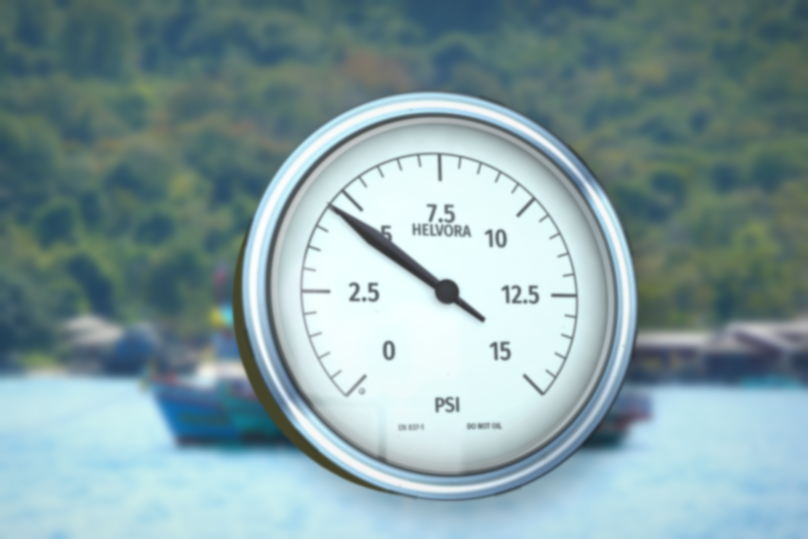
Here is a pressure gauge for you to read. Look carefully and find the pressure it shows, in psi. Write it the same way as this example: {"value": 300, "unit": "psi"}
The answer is {"value": 4.5, "unit": "psi"}
